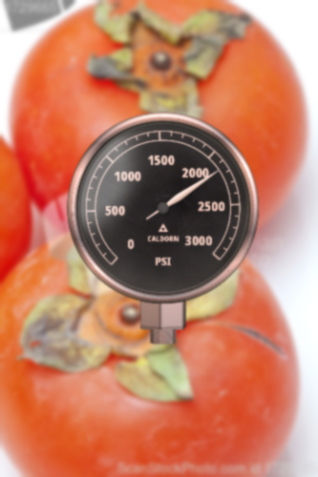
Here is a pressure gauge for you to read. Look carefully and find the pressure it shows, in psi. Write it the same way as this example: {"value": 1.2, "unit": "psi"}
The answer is {"value": 2150, "unit": "psi"}
